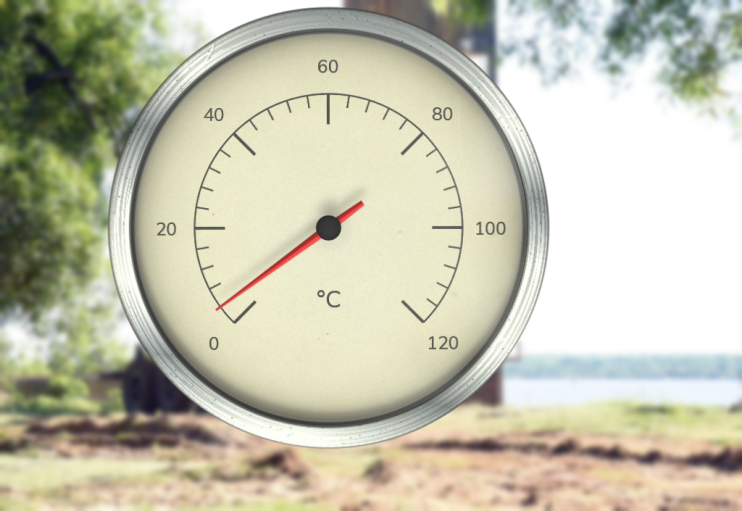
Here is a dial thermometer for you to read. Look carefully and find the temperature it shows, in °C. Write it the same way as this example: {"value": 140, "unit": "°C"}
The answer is {"value": 4, "unit": "°C"}
